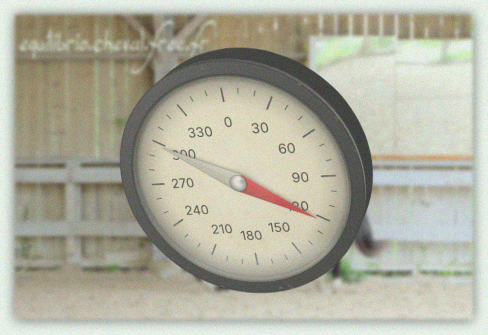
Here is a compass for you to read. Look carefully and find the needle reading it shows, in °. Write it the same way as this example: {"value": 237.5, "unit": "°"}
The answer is {"value": 120, "unit": "°"}
